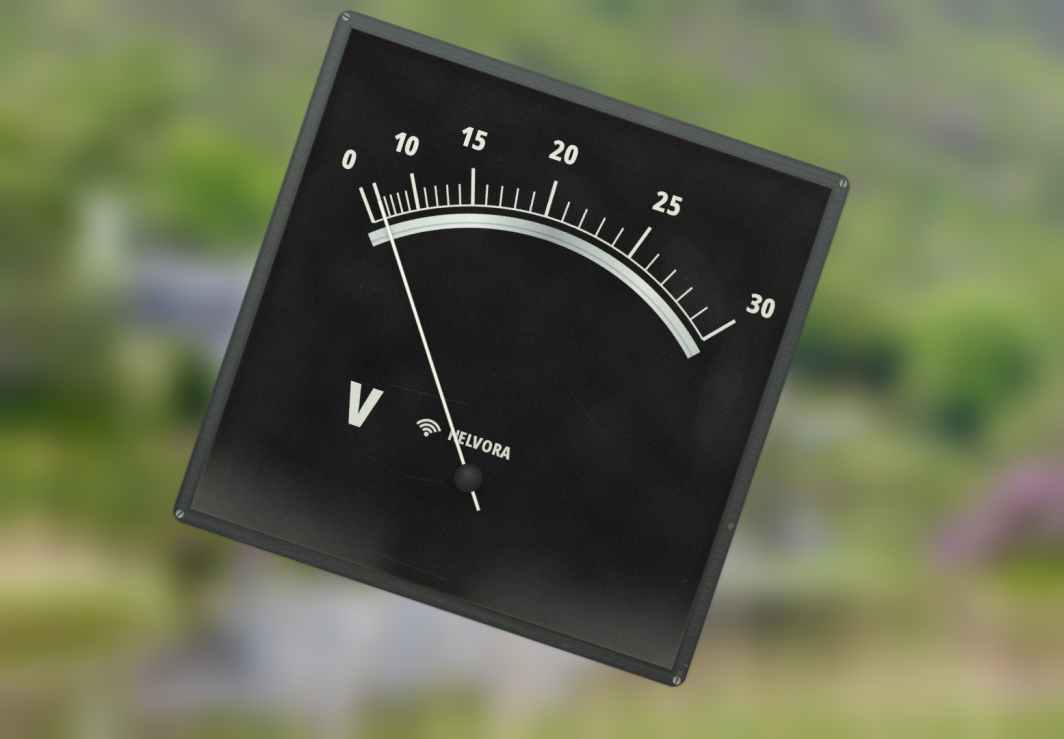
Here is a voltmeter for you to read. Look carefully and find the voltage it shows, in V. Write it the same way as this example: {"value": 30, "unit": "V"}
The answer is {"value": 5, "unit": "V"}
